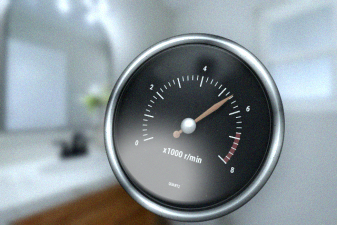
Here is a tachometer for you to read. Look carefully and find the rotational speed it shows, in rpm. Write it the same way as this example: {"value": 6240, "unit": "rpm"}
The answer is {"value": 5400, "unit": "rpm"}
